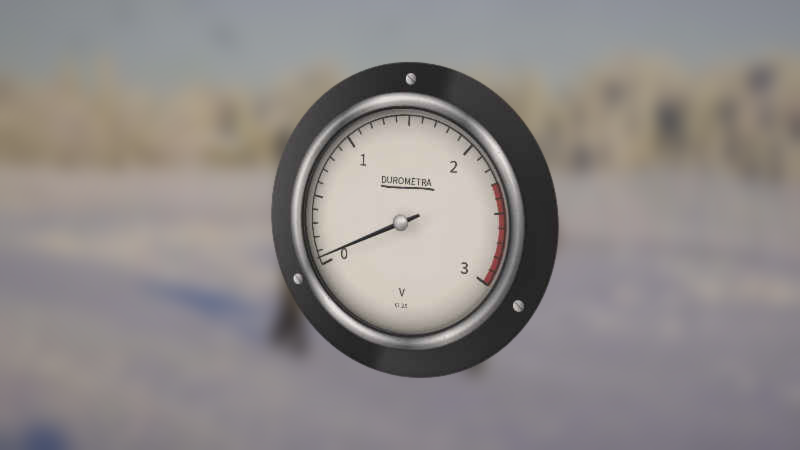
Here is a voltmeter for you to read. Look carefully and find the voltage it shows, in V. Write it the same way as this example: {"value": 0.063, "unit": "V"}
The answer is {"value": 0.05, "unit": "V"}
